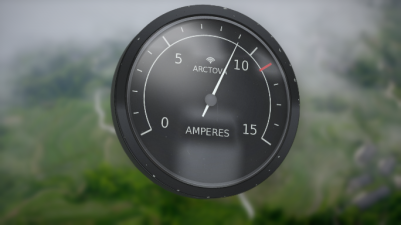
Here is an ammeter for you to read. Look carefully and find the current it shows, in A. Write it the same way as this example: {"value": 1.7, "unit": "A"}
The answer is {"value": 9, "unit": "A"}
